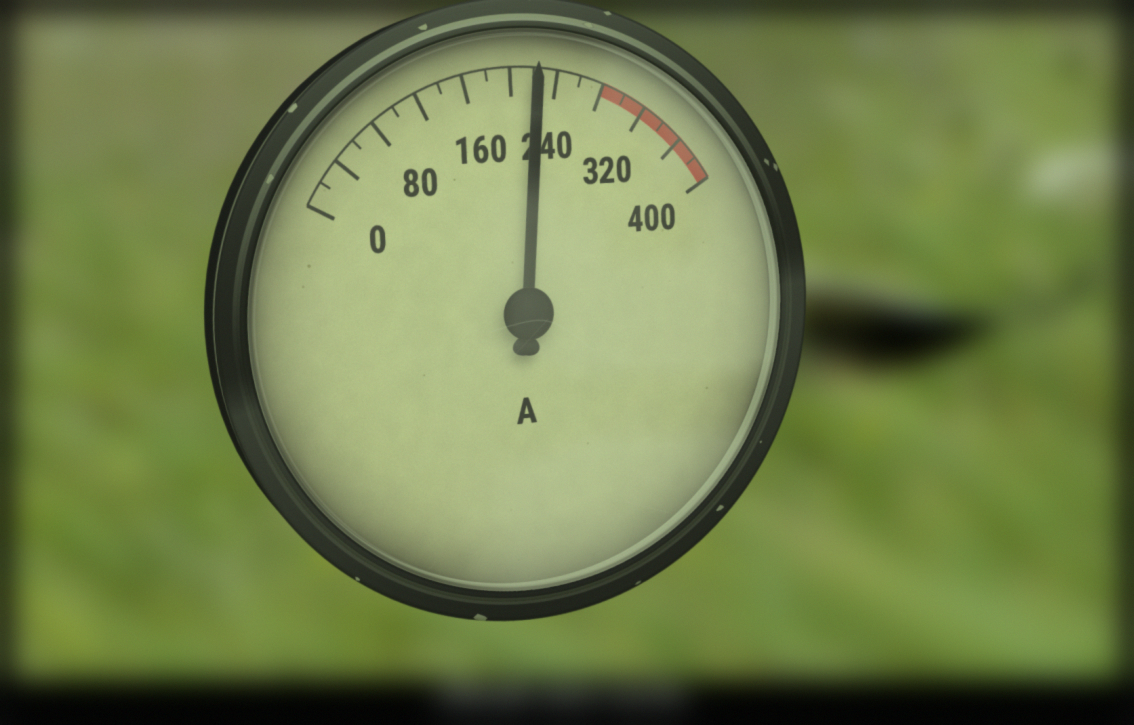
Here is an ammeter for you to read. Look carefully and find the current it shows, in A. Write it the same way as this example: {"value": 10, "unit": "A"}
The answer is {"value": 220, "unit": "A"}
